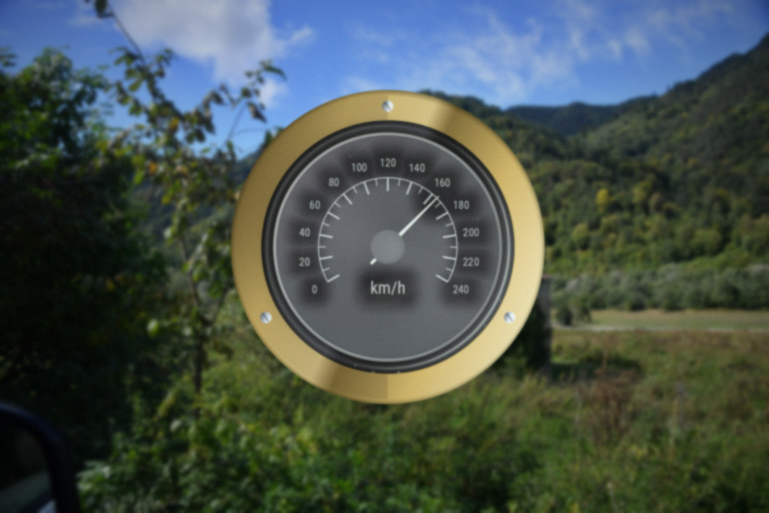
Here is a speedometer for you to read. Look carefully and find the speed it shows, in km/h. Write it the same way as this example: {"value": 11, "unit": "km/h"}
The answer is {"value": 165, "unit": "km/h"}
